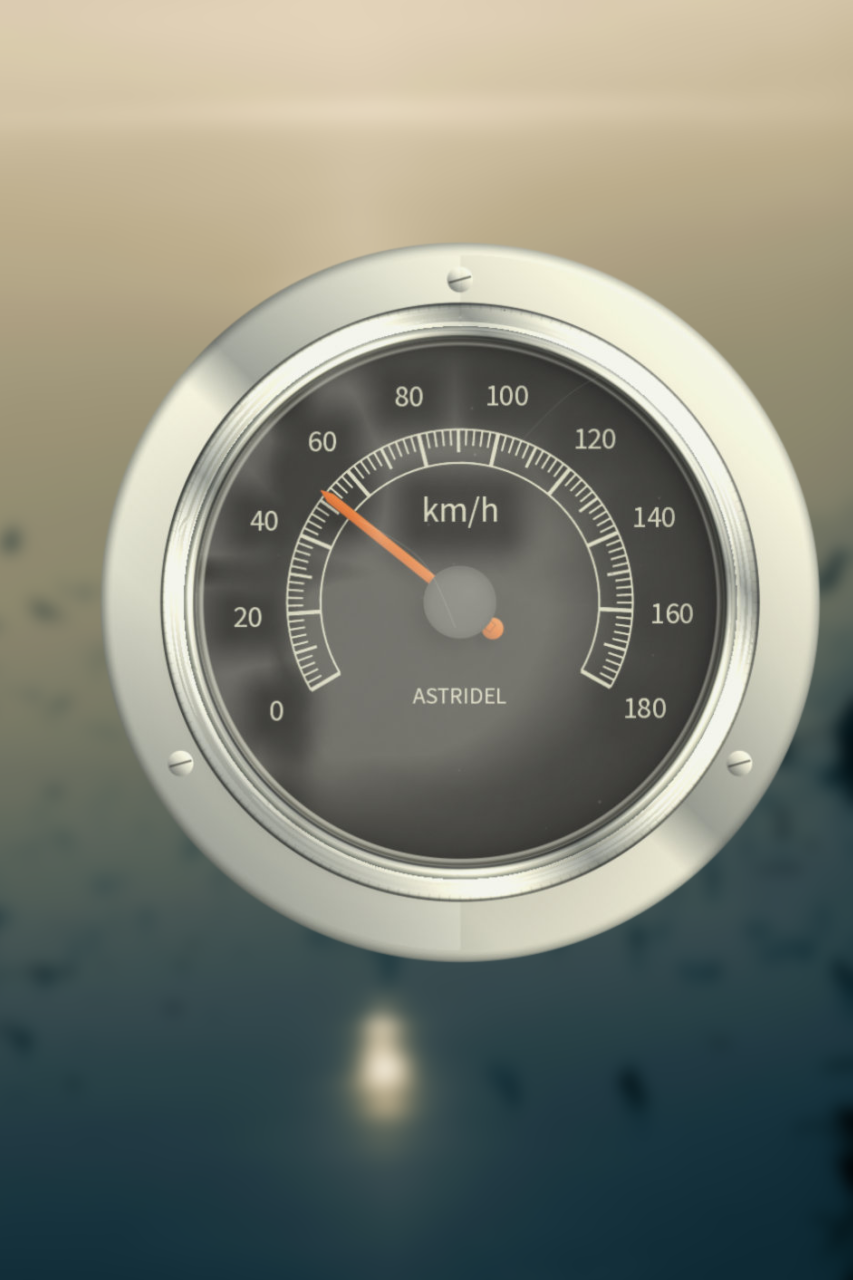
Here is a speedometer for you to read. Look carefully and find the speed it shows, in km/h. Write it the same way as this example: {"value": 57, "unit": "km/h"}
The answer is {"value": 52, "unit": "km/h"}
